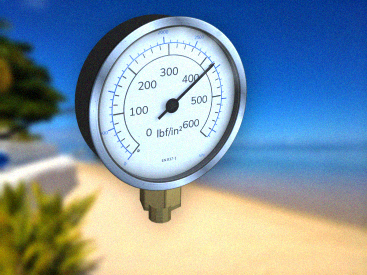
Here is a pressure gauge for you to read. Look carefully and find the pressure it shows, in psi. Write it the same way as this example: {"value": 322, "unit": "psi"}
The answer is {"value": 420, "unit": "psi"}
